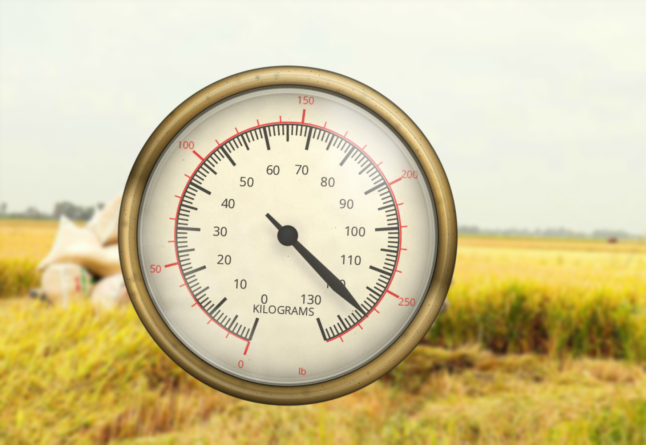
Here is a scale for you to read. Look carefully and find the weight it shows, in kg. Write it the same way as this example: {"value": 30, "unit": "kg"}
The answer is {"value": 120, "unit": "kg"}
